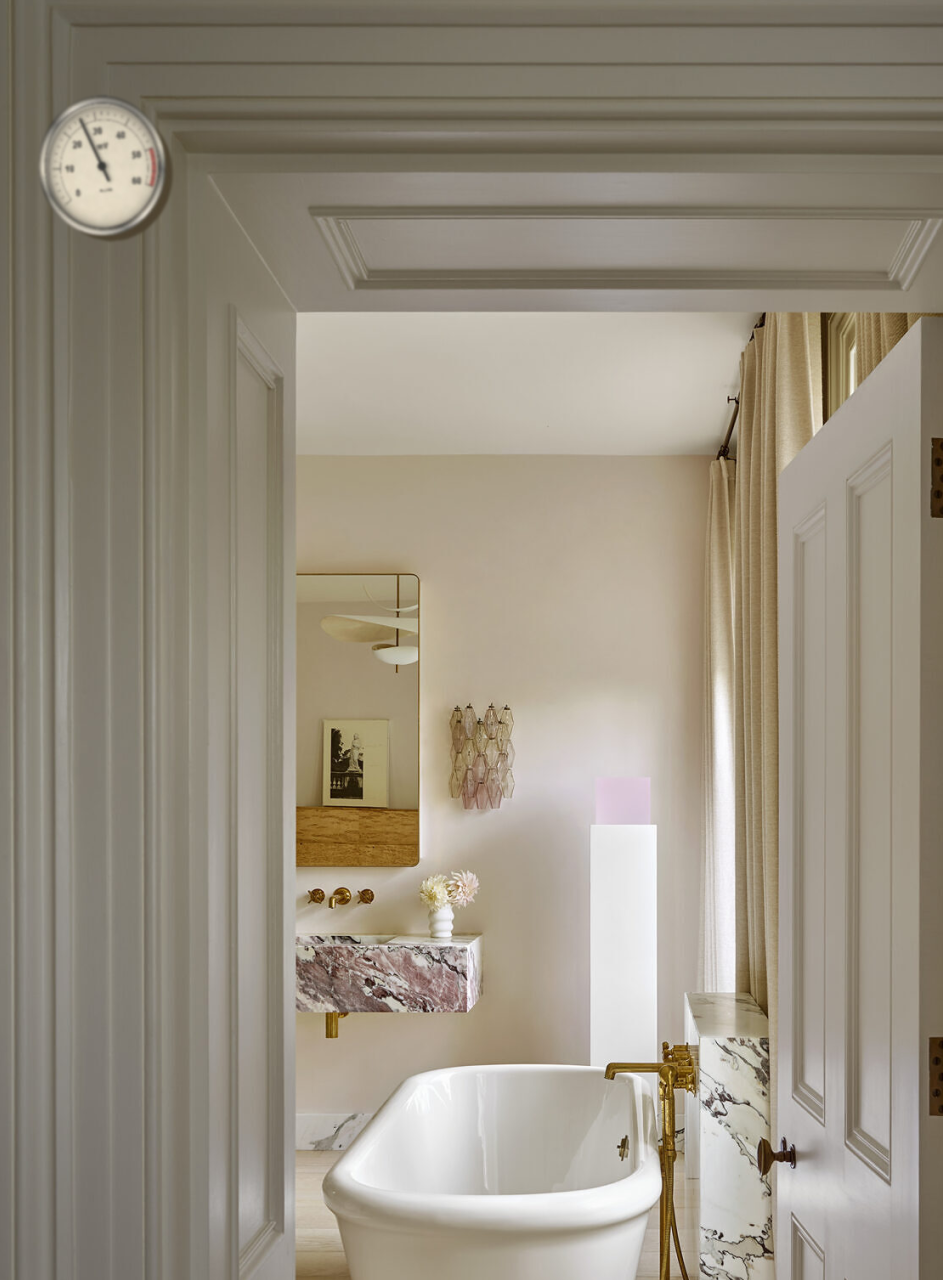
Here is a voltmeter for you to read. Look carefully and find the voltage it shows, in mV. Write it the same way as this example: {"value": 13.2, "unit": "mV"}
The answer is {"value": 26, "unit": "mV"}
